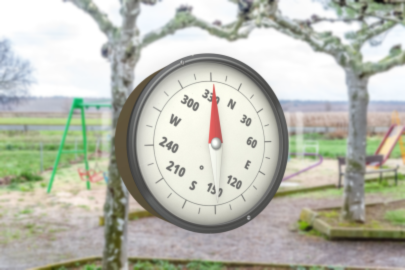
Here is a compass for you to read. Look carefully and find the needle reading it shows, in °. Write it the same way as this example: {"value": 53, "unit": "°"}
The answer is {"value": 330, "unit": "°"}
